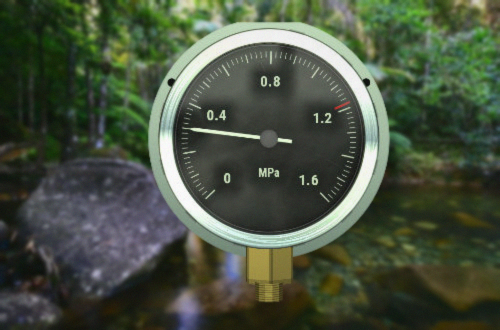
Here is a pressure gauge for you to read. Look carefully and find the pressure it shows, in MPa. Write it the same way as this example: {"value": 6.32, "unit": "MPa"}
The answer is {"value": 0.3, "unit": "MPa"}
